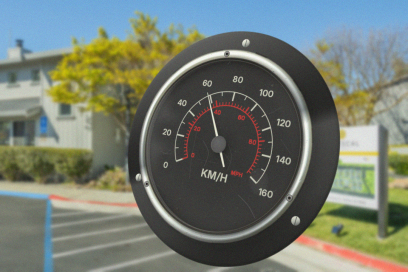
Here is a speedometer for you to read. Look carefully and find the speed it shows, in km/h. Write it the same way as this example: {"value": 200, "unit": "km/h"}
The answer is {"value": 60, "unit": "km/h"}
